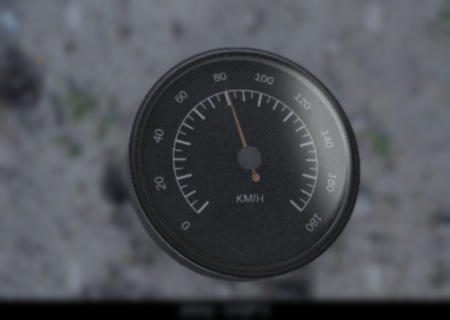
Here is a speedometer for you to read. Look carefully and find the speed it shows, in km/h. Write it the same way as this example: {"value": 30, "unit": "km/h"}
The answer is {"value": 80, "unit": "km/h"}
